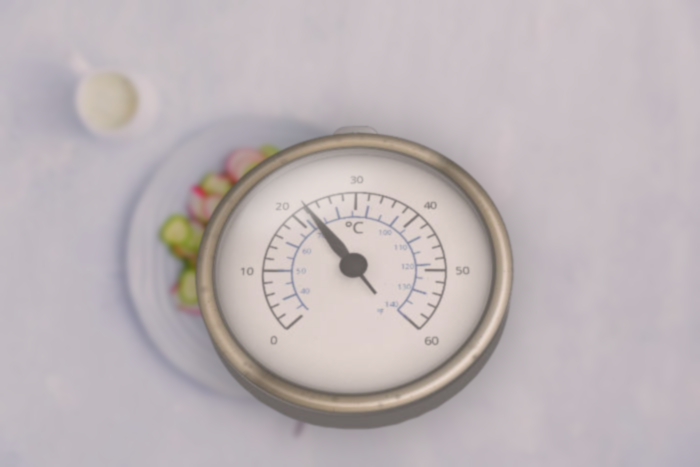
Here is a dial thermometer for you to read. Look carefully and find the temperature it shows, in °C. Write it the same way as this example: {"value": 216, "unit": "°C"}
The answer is {"value": 22, "unit": "°C"}
